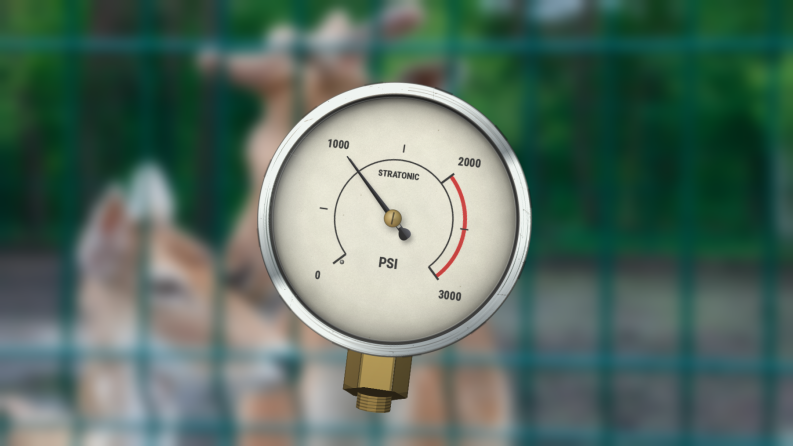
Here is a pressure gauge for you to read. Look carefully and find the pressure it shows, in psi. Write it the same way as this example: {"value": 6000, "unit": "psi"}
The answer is {"value": 1000, "unit": "psi"}
